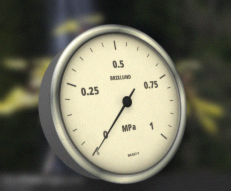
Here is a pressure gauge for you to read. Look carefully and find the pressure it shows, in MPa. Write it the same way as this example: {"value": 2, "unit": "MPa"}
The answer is {"value": 0, "unit": "MPa"}
